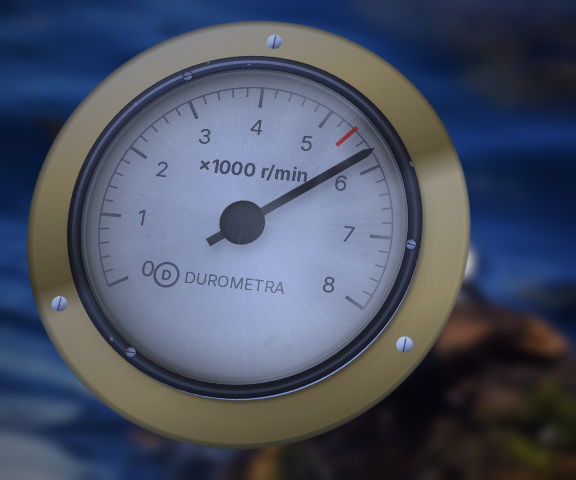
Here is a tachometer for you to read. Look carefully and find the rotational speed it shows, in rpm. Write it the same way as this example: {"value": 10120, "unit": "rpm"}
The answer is {"value": 5800, "unit": "rpm"}
